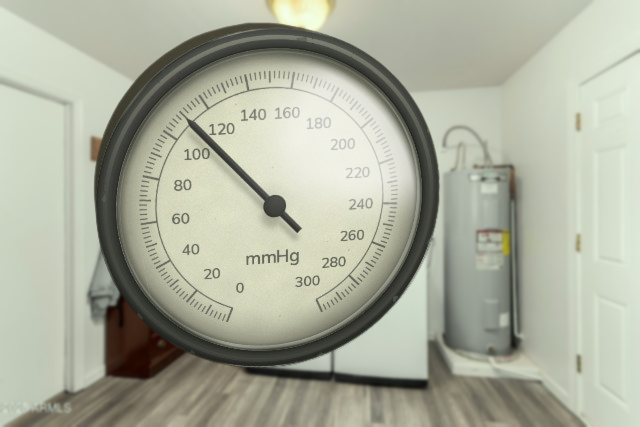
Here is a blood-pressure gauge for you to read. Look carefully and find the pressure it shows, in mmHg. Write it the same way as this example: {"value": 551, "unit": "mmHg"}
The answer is {"value": 110, "unit": "mmHg"}
